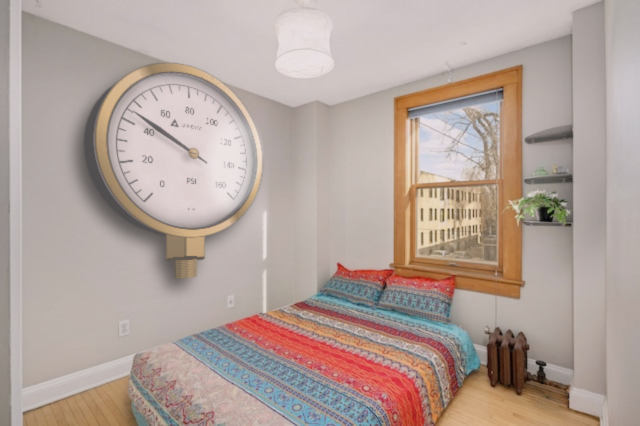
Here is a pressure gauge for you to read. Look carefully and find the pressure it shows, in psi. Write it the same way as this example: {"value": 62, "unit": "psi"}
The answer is {"value": 45, "unit": "psi"}
